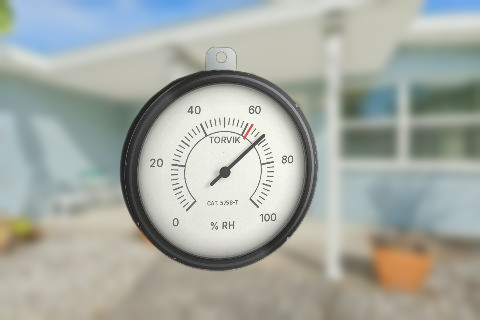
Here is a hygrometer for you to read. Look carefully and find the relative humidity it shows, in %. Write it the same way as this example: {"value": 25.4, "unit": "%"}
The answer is {"value": 68, "unit": "%"}
